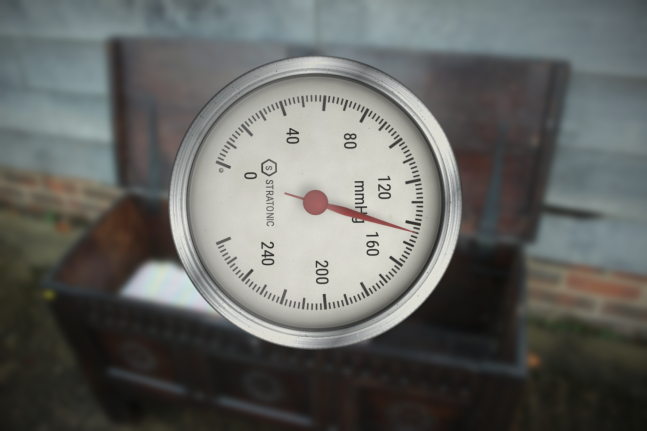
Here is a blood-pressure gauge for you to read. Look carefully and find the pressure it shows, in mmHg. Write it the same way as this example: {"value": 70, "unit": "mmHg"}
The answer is {"value": 144, "unit": "mmHg"}
